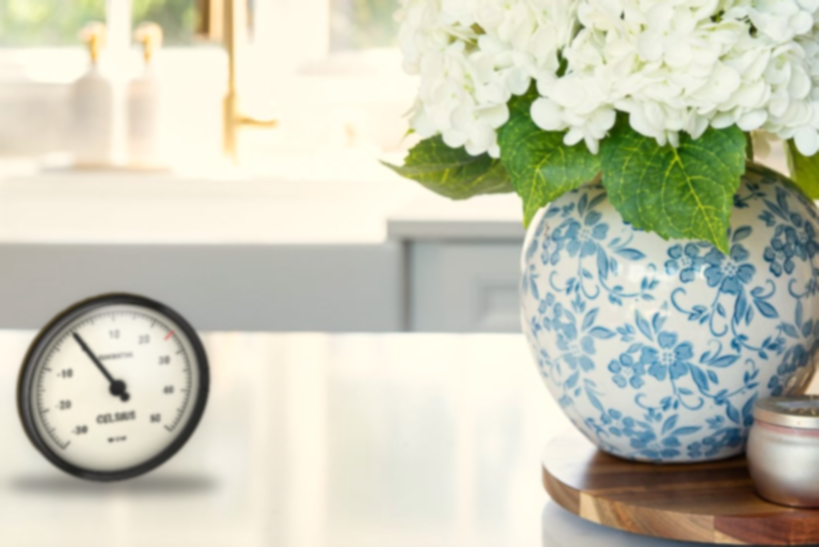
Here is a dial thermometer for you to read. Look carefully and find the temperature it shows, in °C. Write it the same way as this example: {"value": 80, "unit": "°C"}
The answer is {"value": 0, "unit": "°C"}
